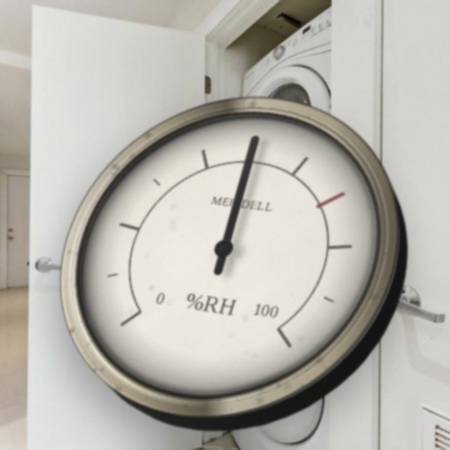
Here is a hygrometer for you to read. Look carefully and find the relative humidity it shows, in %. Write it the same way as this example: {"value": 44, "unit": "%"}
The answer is {"value": 50, "unit": "%"}
